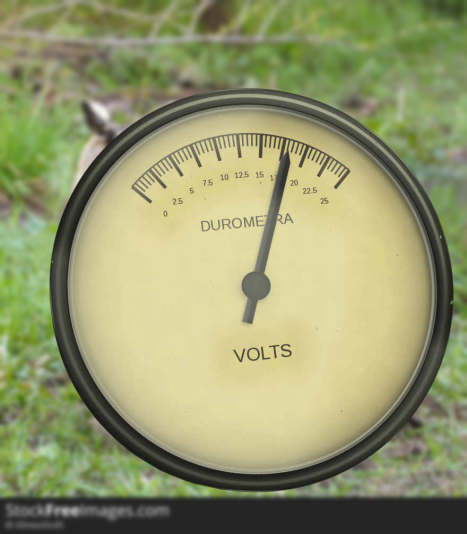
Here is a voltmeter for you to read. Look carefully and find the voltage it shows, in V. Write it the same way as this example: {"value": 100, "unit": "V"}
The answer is {"value": 18, "unit": "V"}
